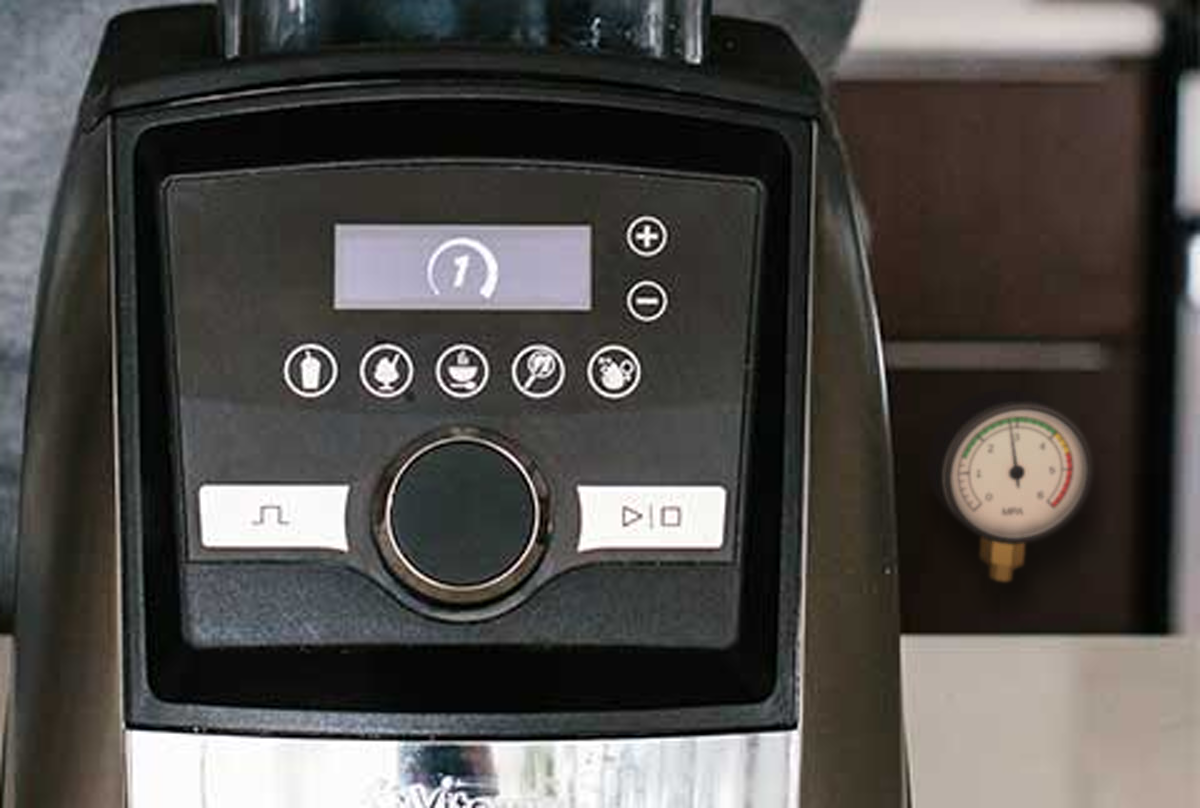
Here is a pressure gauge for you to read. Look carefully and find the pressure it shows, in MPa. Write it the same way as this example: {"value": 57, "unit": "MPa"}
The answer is {"value": 2.8, "unit": "MPa"}
